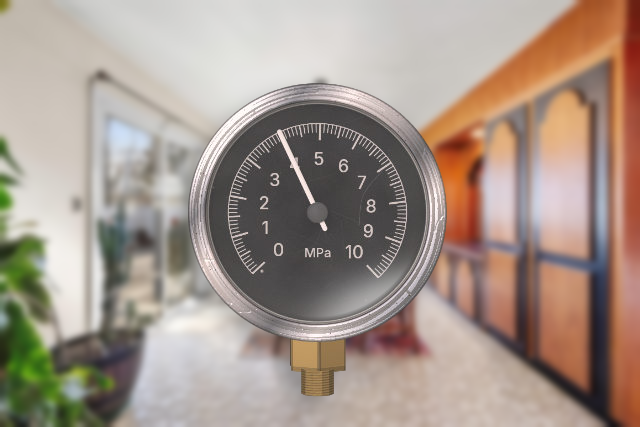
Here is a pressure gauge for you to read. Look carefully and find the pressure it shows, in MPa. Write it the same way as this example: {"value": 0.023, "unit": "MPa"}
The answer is {"value": 4, "unit": "MPa"}
